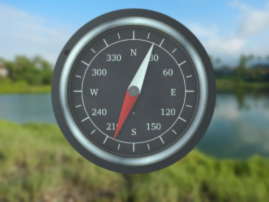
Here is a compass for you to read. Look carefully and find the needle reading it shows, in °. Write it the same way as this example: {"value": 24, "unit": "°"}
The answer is {"value": 202.5, "unit": "°"}
